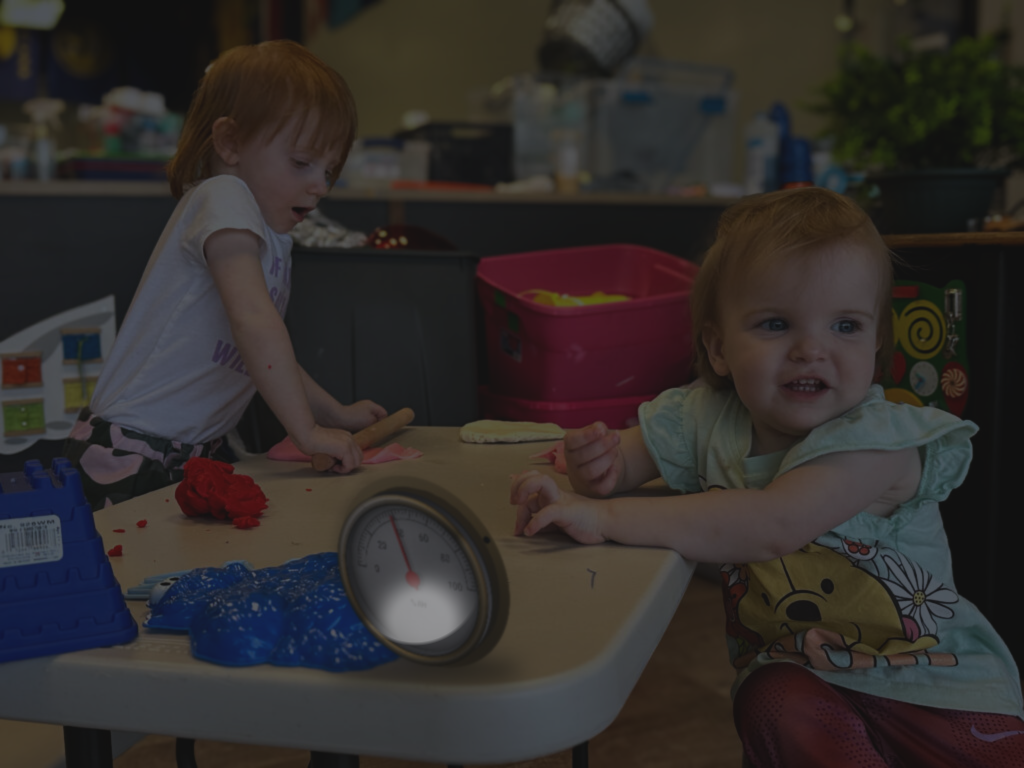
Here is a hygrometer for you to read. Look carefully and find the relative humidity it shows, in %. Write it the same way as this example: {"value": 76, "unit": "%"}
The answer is {"value": 40, "unit": "%"}
